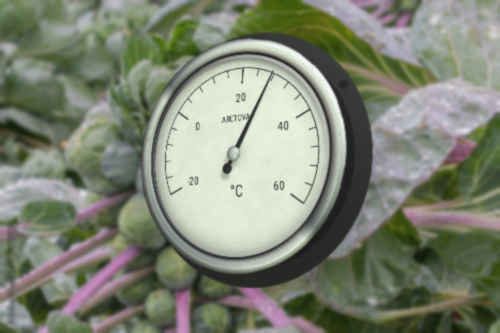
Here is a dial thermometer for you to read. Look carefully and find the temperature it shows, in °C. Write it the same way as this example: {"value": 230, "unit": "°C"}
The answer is {"value": 28, "unit": "°C"}
